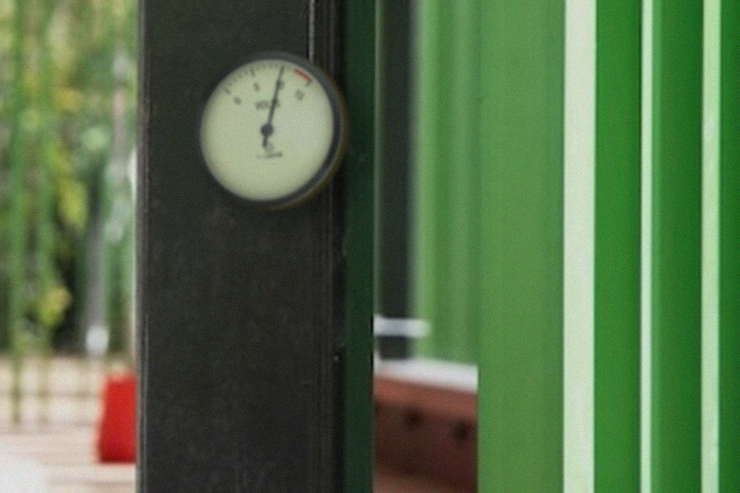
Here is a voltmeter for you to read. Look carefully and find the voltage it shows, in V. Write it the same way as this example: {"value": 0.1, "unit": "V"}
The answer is {"value": 10, "unit": "V"}
